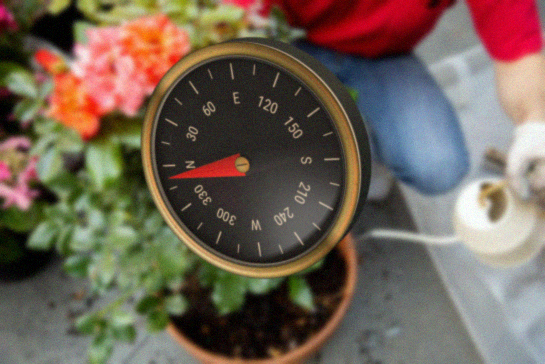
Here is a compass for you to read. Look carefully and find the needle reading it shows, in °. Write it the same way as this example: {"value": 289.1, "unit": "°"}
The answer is {"value": 352.5, "unit": "°"}
